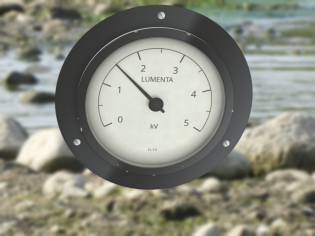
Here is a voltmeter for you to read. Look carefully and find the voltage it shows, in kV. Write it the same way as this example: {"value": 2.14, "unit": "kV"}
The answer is {"value": 1.5, "unit": "kV"}
